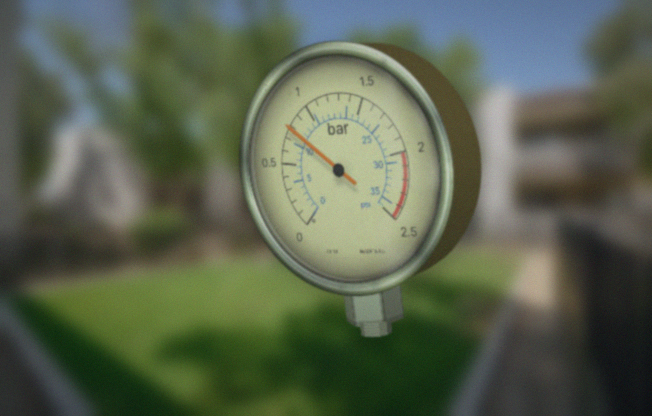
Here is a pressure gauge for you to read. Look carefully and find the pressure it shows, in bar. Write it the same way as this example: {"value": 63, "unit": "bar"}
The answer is {"value": 0.8, "unit": "bar"}
